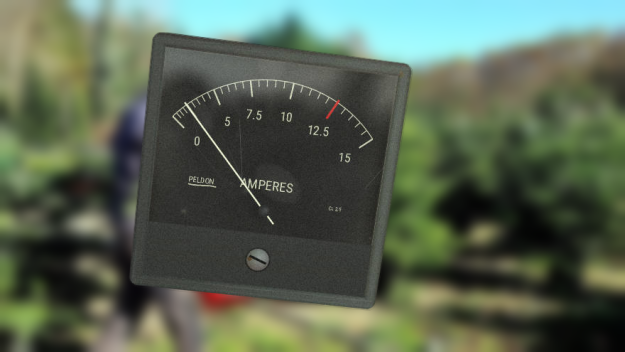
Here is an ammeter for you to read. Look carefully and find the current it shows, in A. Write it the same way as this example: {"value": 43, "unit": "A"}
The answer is {"value": 2.5, "unit": "A"}
